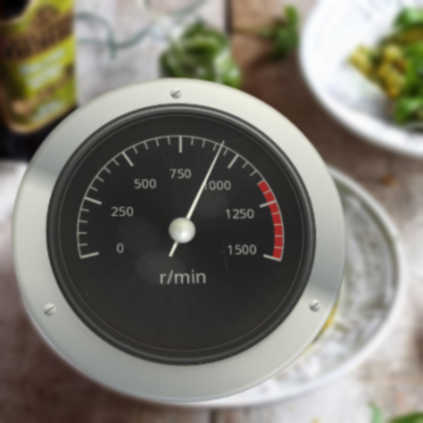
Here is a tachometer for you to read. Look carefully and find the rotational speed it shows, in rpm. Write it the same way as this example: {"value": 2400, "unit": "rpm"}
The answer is {"value": 925, "unit": "rpm"}
